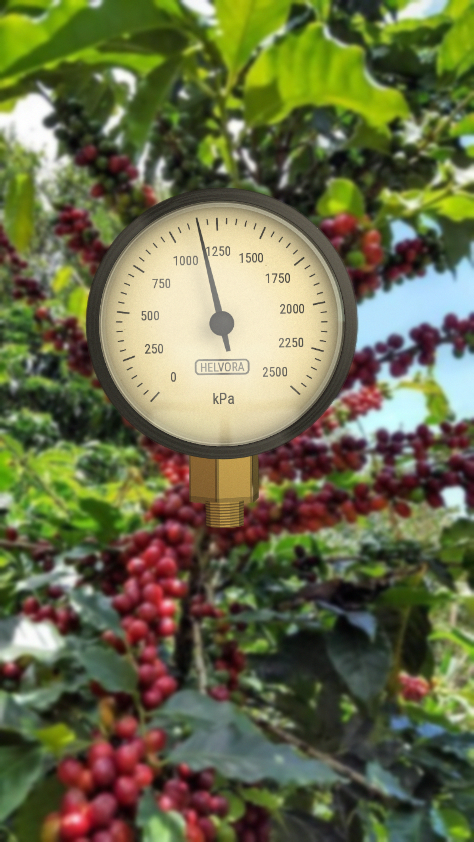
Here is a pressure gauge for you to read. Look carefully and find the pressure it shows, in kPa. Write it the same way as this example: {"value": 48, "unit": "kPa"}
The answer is {"value": 1150, "unit": "kPa"}
